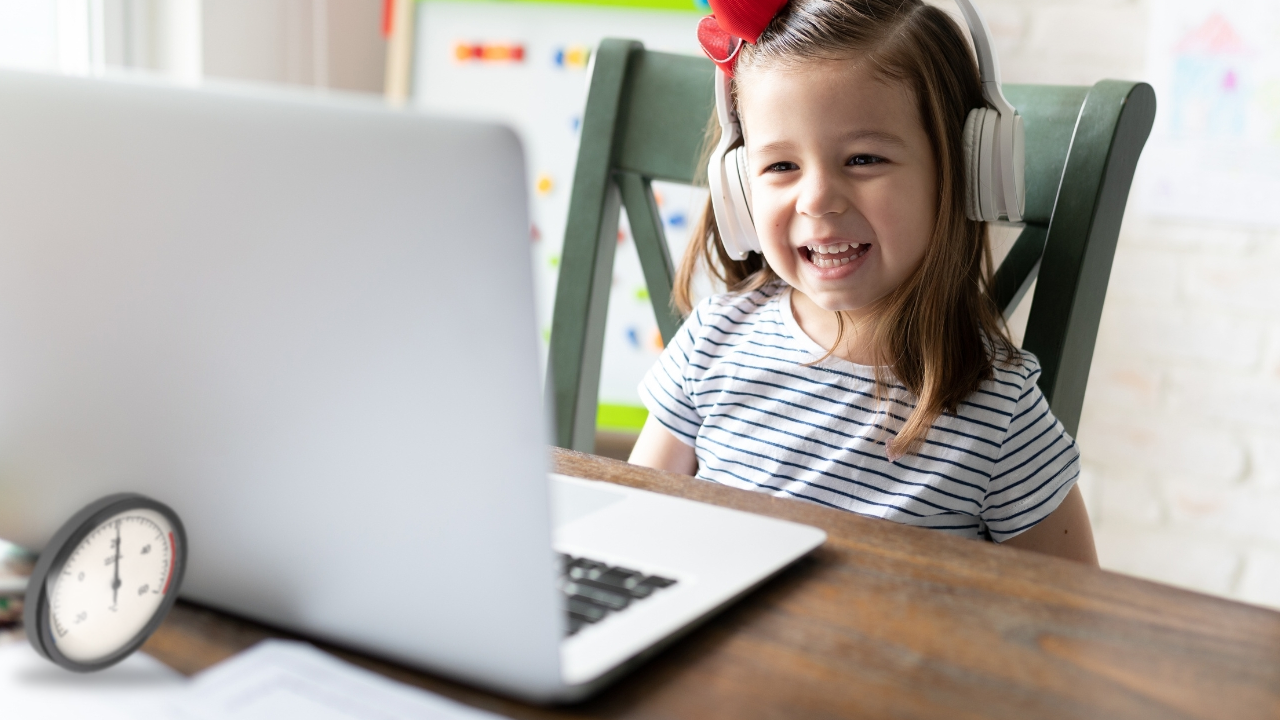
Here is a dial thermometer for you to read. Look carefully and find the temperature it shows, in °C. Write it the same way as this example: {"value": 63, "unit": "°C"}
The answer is {"value": 20, "unit": "°C"}
